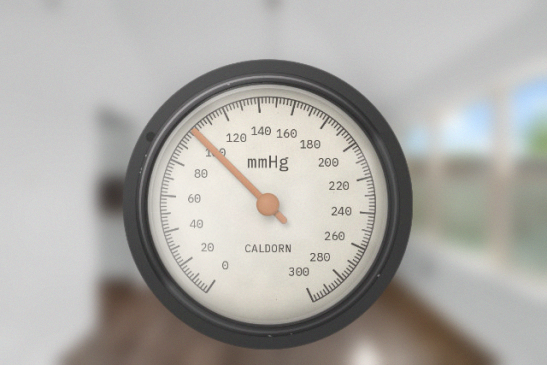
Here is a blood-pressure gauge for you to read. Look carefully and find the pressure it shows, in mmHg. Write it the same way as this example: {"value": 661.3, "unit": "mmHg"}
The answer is {"value": 100, "unit": "mmHg"}
